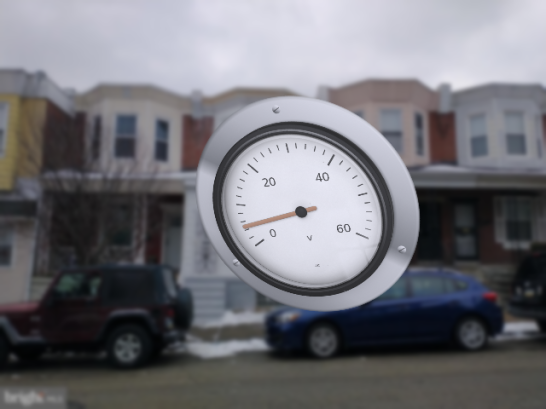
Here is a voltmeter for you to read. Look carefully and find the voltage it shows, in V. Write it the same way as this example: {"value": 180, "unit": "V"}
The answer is {"value": 5, "unit": "V"}
